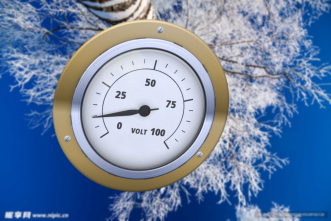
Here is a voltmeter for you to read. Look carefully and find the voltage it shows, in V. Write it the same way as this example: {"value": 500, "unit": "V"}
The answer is {"value": 10, "unit": "V"}
